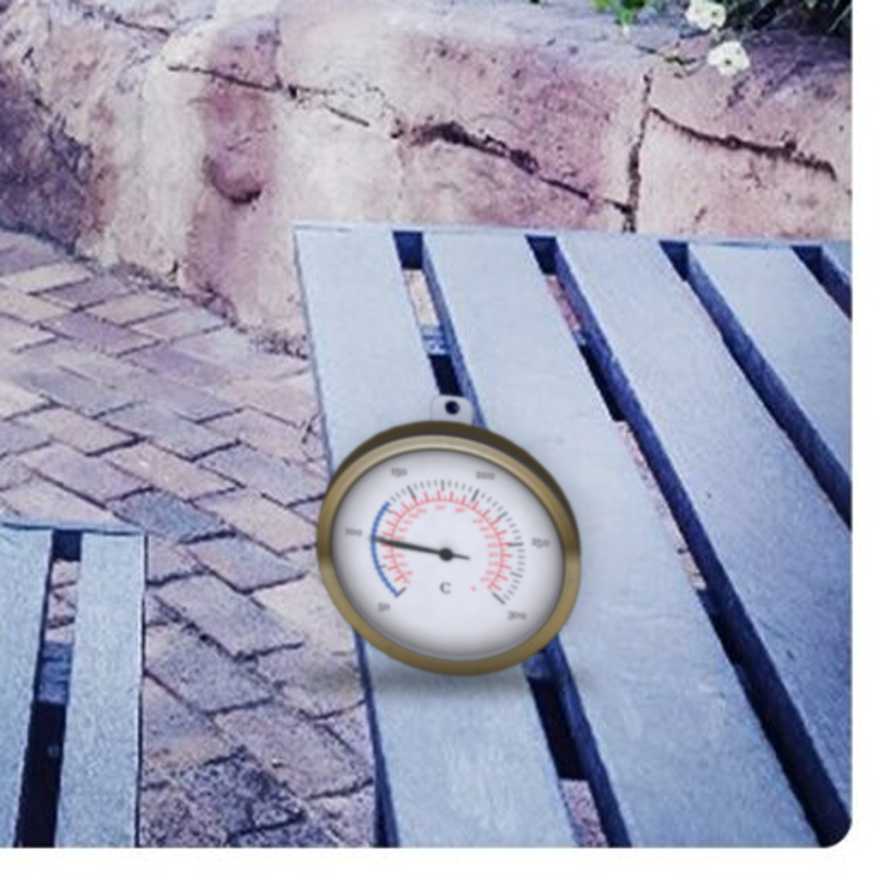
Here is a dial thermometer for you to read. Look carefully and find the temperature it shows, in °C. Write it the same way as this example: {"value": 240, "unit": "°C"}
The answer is {"value": 100, "unit": "°C"}
